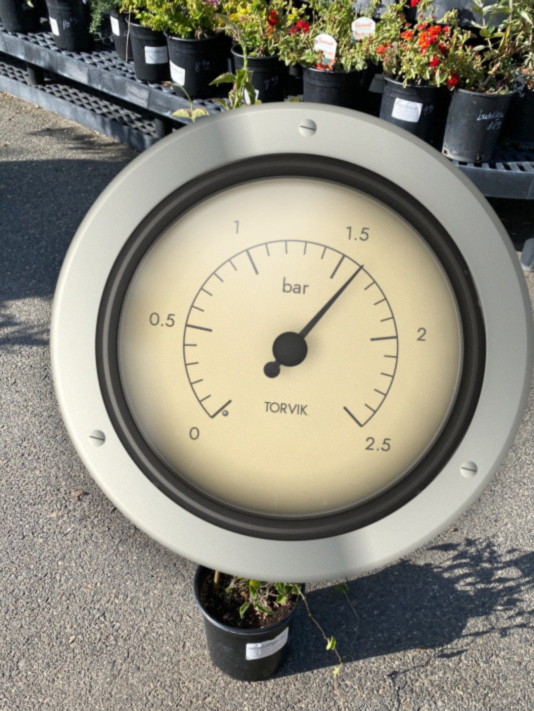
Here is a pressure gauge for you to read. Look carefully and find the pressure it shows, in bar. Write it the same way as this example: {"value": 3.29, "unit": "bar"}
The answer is {"value": 1.6, "unit": "bar"}
